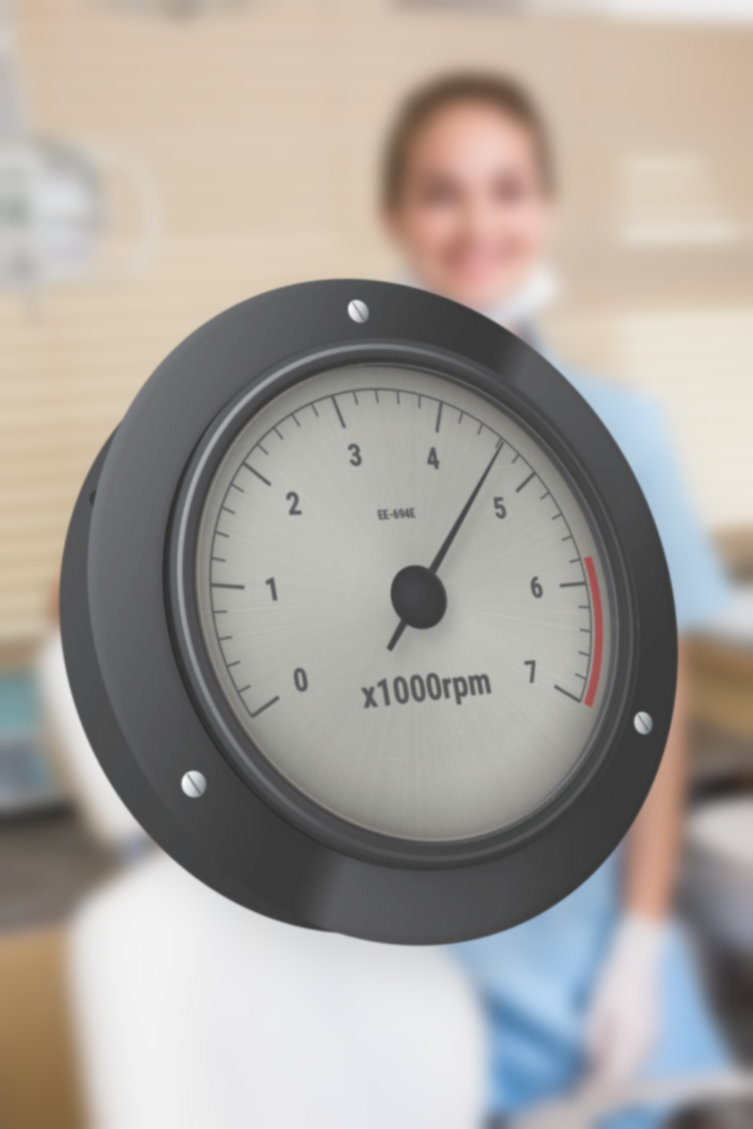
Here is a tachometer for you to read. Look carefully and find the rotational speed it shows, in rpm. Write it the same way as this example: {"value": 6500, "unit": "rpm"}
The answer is {"value": 4600, "unit": "rpm"}
